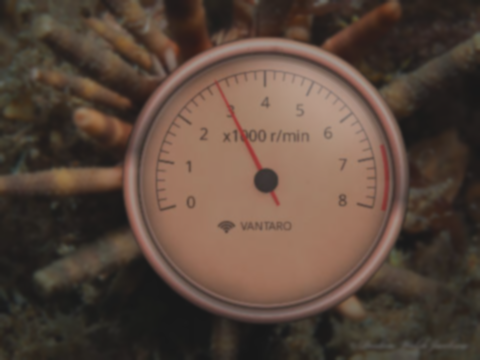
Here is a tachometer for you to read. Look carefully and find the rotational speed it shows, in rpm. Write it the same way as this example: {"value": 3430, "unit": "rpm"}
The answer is {"value": 3000, "unit": "rpm"}
